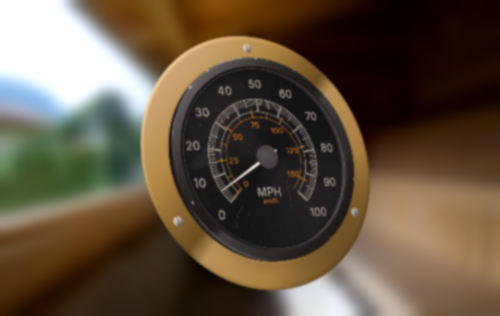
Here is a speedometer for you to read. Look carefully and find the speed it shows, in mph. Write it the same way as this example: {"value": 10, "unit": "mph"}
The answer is {"value": 5, "unit": "mph"}
